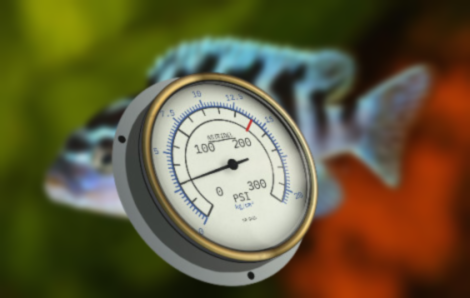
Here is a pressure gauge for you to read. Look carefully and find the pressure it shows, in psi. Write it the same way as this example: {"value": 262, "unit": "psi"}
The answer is {"value": 40, "unit": "psi"}
